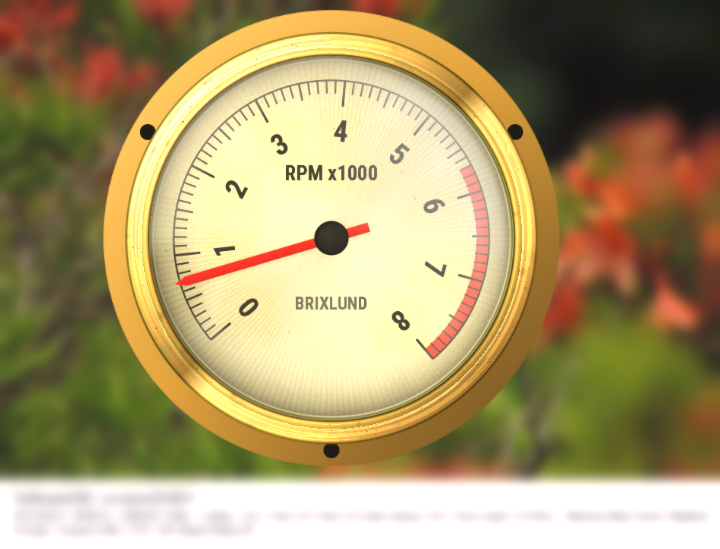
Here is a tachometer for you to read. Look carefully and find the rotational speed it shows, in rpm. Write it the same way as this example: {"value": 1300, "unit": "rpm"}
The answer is {"value": 700, "unit": "rpm"}
